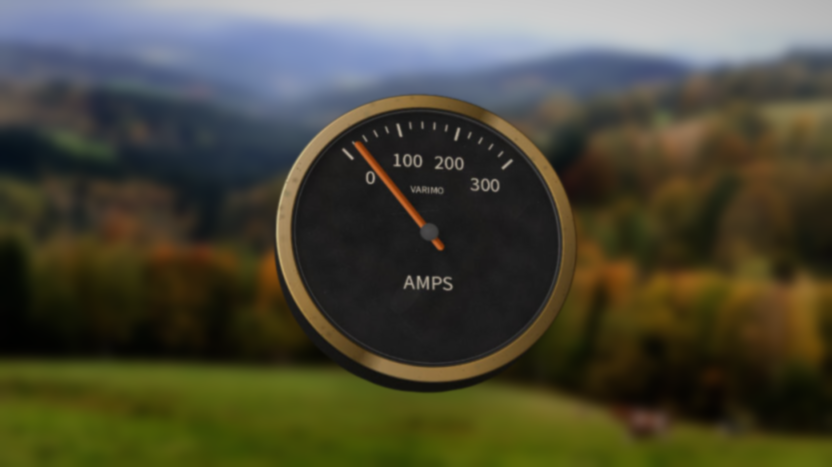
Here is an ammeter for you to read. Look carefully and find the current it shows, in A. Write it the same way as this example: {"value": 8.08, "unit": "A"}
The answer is {"value": 20, "unit": "A"}
